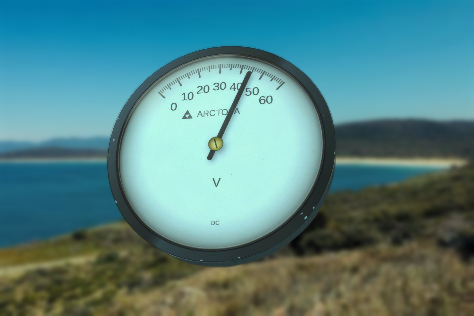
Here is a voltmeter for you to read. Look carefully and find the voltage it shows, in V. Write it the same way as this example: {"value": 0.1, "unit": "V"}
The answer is {"value": 45, "unit": "V"}
